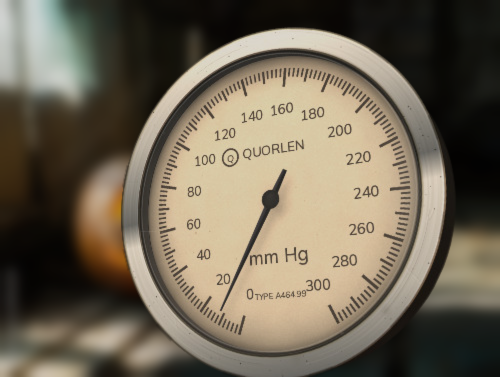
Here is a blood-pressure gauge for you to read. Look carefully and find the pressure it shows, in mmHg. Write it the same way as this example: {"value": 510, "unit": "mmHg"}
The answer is {"value": 10, "unit": "mmHg"}
